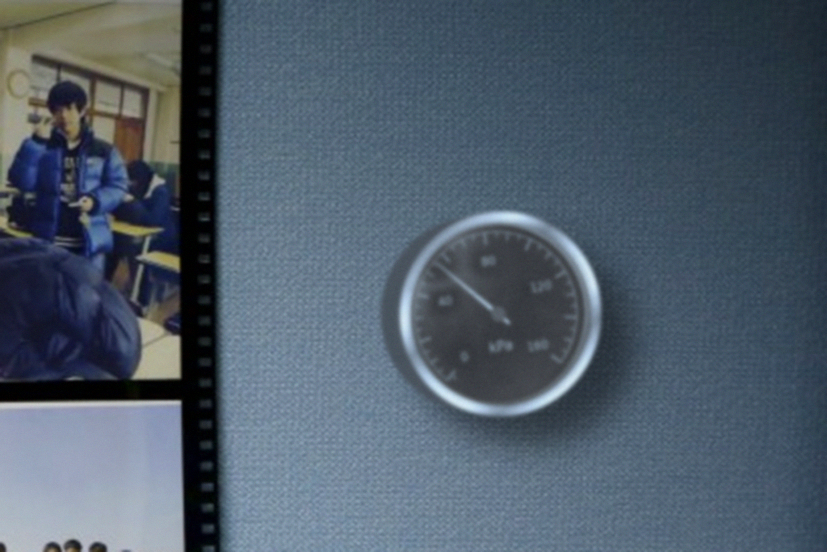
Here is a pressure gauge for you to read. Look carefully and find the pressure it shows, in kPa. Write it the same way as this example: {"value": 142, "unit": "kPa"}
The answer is {"value": 55, "unit": "kPa"}
